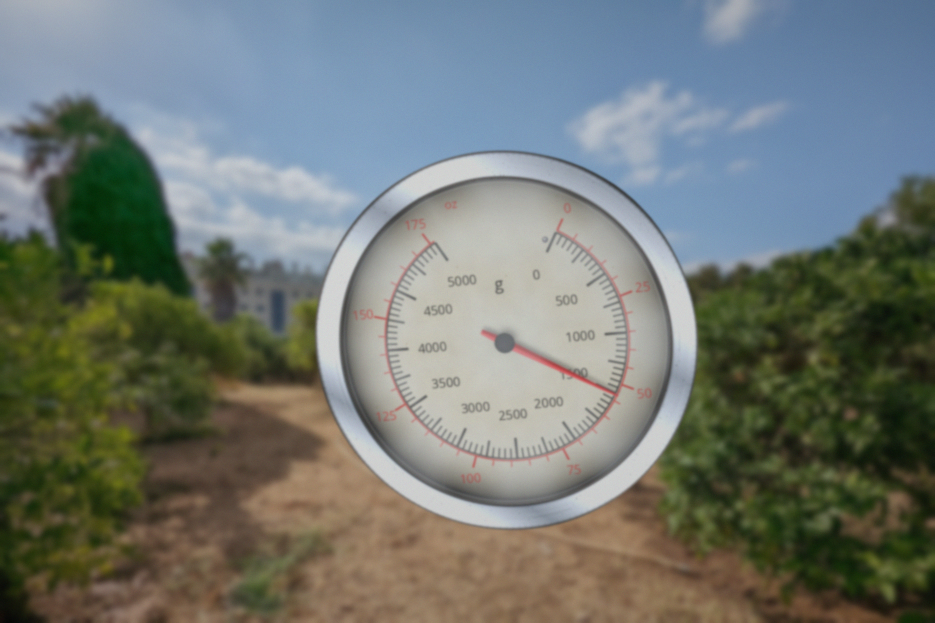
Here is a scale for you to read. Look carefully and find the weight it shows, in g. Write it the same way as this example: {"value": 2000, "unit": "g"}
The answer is {"value": 1500, "unit": "g"}
